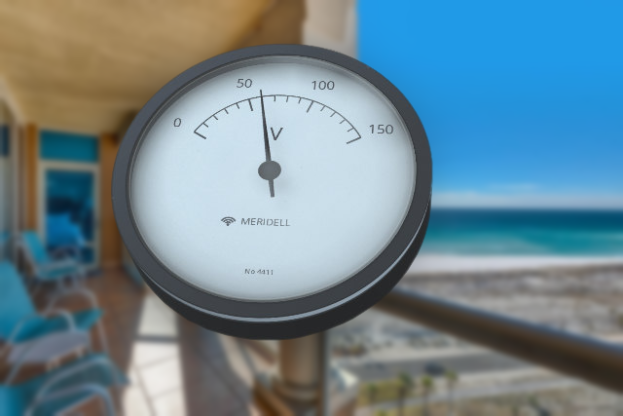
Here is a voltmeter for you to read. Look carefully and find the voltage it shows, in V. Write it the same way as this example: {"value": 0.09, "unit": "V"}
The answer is {"value": 60, "unit": "V"}
